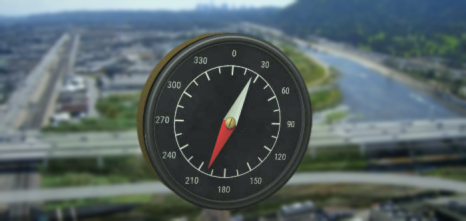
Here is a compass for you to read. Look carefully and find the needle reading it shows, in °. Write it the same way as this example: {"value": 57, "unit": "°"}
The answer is {"value": 202.5, "unit": "°"}
